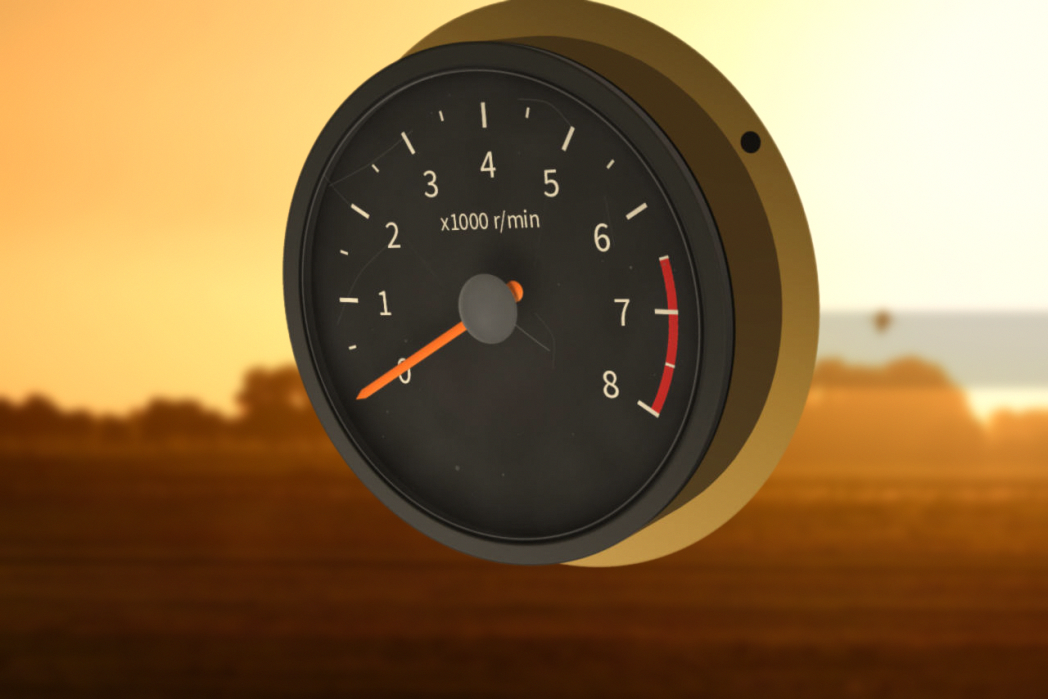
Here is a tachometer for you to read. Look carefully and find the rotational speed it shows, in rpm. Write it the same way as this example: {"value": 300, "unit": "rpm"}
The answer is {"value": 0, "unit": "rpm"}
